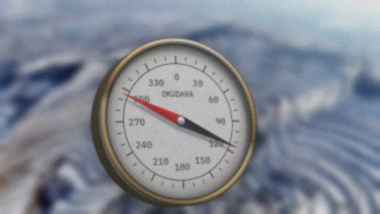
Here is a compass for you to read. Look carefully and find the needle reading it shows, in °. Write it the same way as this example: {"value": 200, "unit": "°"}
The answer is {"value": 295, "unit": "°"}
